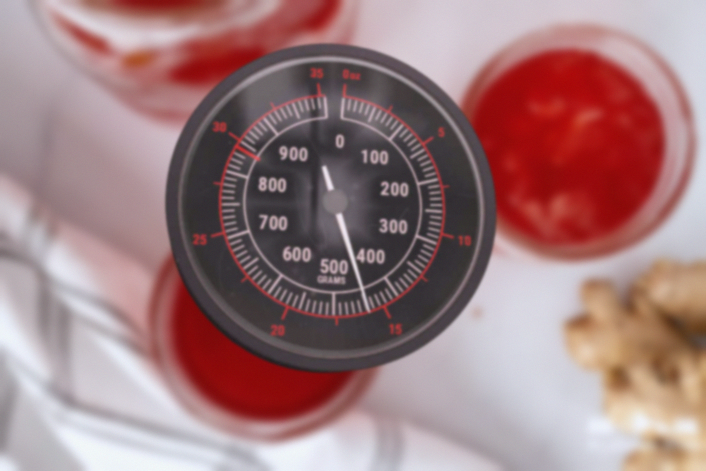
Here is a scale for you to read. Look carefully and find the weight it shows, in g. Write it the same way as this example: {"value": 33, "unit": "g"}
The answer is {"value": 450, "unit": "g"}
